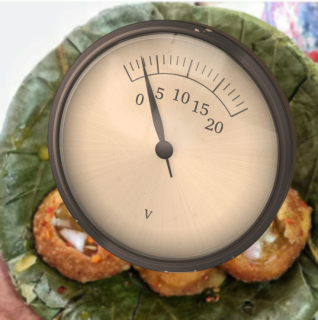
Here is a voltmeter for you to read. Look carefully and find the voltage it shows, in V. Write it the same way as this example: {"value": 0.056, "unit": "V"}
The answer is {"value": 3, "unit": "V"}
